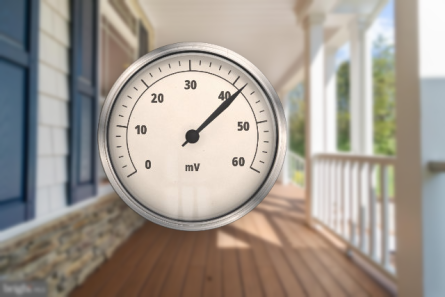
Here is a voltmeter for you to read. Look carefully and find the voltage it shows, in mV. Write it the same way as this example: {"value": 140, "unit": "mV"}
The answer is {"value": 42, "unit": "mV"}
